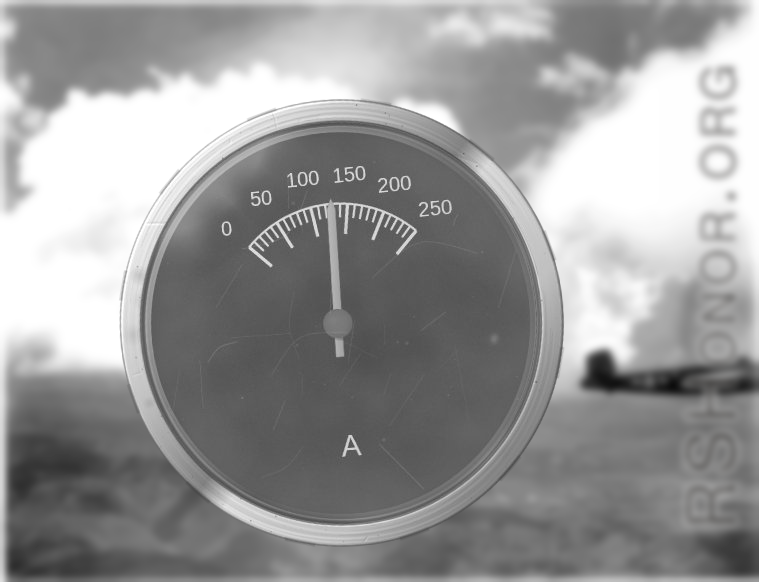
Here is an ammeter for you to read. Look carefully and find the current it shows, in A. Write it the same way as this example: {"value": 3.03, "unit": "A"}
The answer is {"value": 130, "unit": "A"}
